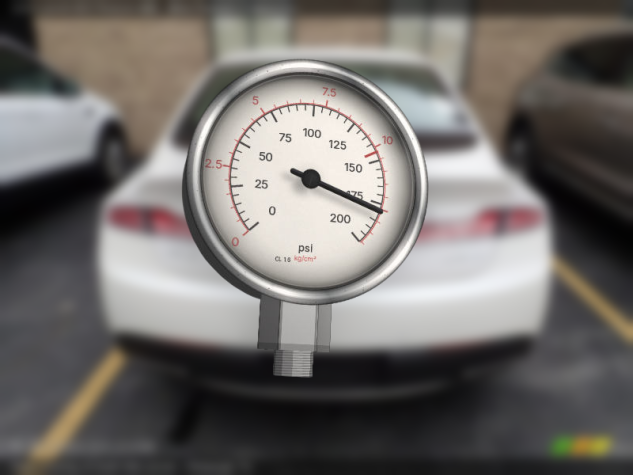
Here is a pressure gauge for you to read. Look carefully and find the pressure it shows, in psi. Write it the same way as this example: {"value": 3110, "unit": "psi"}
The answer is {"value": 180, "unit": "psi"}
